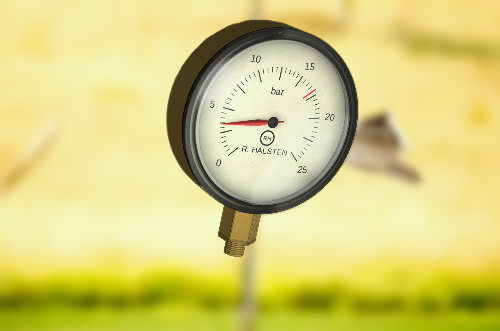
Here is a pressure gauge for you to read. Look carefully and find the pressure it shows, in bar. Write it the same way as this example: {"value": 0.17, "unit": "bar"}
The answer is {"value": 3.5, "unit": "bar"}
